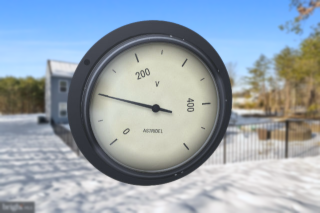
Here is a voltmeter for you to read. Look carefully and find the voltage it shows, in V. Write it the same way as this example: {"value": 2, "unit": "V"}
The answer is {"value": 100, "unit": "V"}
